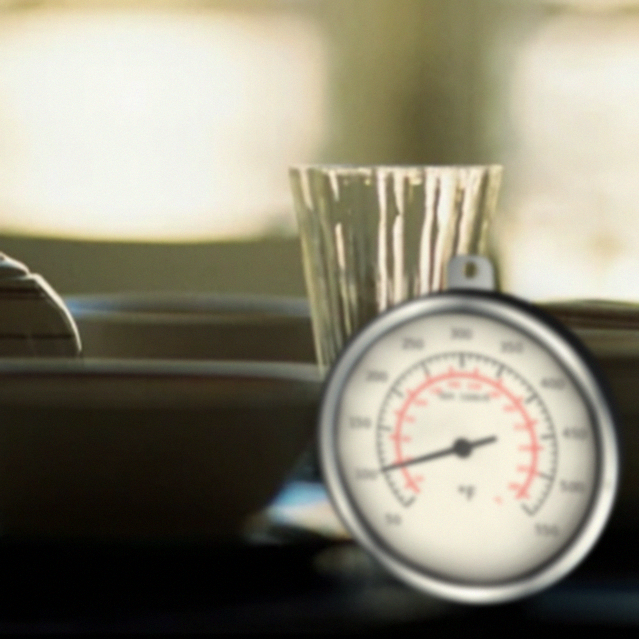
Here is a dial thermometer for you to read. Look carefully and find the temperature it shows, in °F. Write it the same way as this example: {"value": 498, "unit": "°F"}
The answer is {"value": 100, "unit": "°F"}
